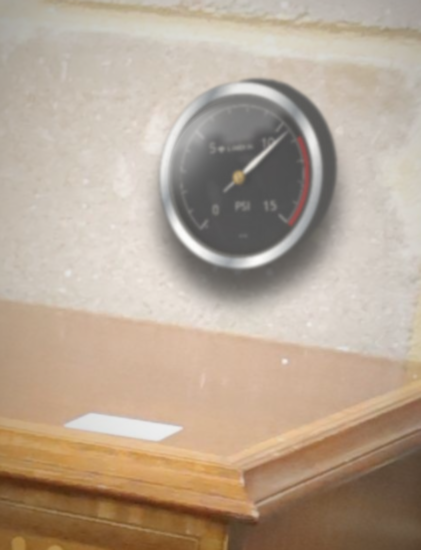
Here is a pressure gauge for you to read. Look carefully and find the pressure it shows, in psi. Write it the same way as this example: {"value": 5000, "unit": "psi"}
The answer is {"value": 10.5, "unit": "psi"}
